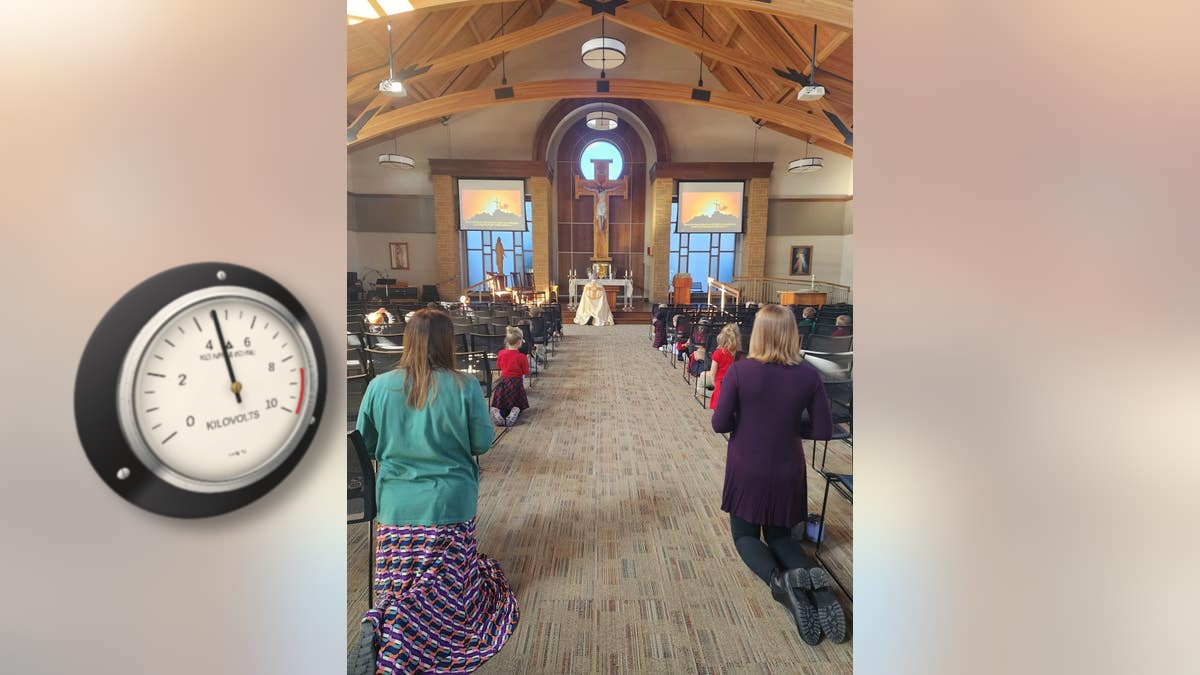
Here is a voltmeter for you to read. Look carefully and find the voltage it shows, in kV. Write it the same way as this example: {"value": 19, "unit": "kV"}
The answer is {"value": 4.5, "unit": "kV"}
